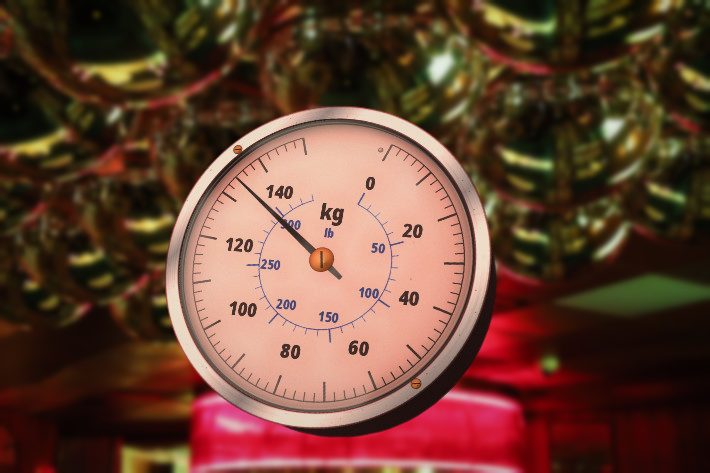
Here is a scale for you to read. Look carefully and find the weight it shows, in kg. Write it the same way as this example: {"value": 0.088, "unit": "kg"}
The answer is {"value": 134, "unit": "kg"}
